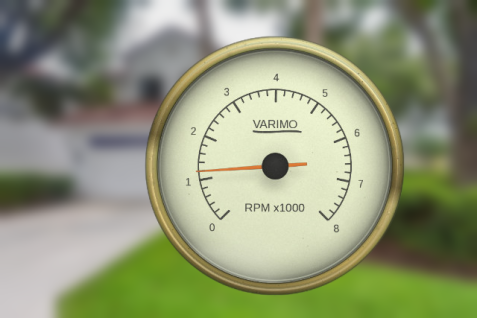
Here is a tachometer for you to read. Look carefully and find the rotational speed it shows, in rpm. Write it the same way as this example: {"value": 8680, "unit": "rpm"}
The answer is {"value": 1200, "unit": "rpm"}
